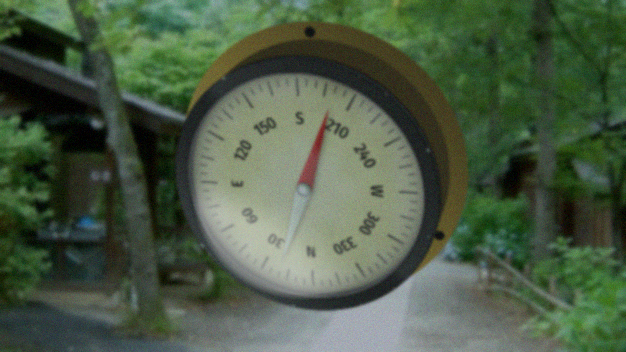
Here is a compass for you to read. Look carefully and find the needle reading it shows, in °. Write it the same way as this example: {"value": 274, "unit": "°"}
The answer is {"value": 200, "unit": "°"}
